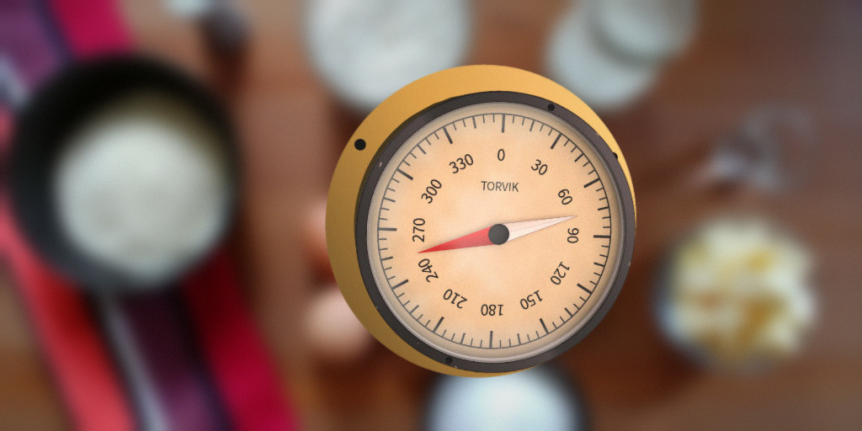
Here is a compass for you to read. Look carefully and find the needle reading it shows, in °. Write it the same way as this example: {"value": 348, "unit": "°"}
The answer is {"value": 255, "unit": "°"}
